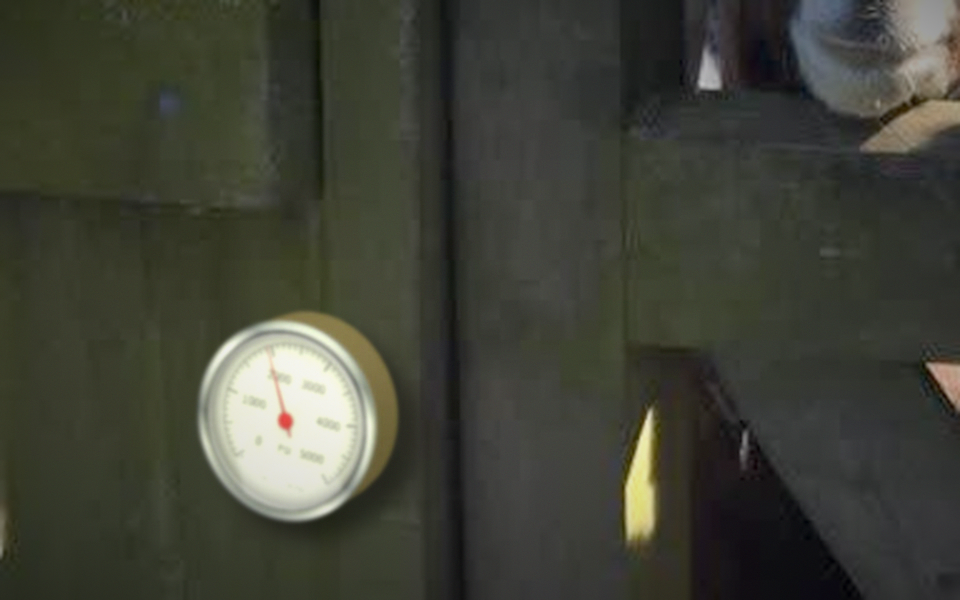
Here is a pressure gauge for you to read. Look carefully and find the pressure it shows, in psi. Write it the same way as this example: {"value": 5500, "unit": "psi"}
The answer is {"value": 2000, "unit": "psi"}
